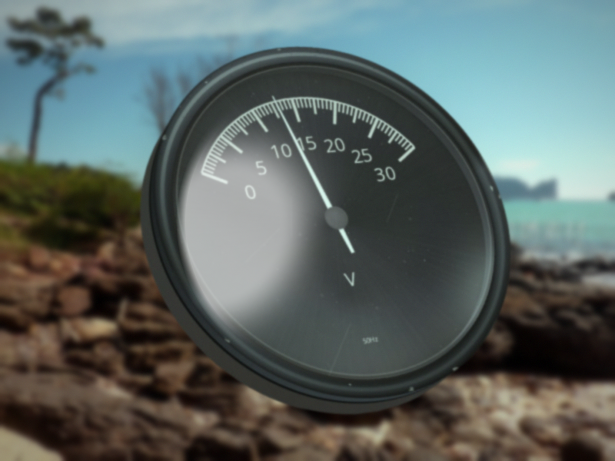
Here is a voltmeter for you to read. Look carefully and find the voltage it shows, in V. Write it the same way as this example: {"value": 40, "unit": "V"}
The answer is {"value": 12.5, "unit": "V"}
